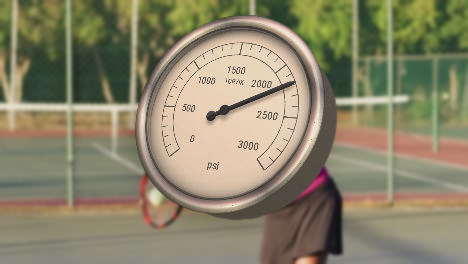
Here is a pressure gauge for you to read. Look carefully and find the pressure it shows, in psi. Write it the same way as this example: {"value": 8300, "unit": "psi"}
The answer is {"value": 2200, "unit": "psi"}
